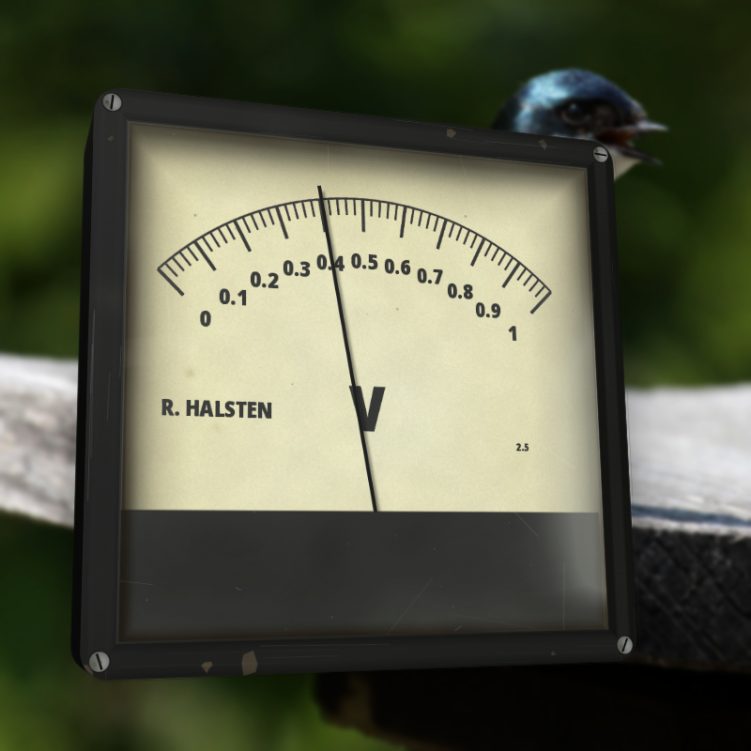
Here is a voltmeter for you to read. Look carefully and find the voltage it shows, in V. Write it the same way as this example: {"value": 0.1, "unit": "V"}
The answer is {"value": 0.4, "unit": "V"}
